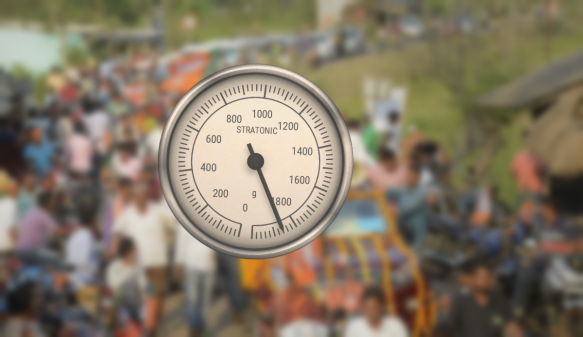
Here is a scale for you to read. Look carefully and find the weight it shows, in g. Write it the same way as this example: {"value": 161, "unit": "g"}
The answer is {"value": 1860, "unit": "g"}
